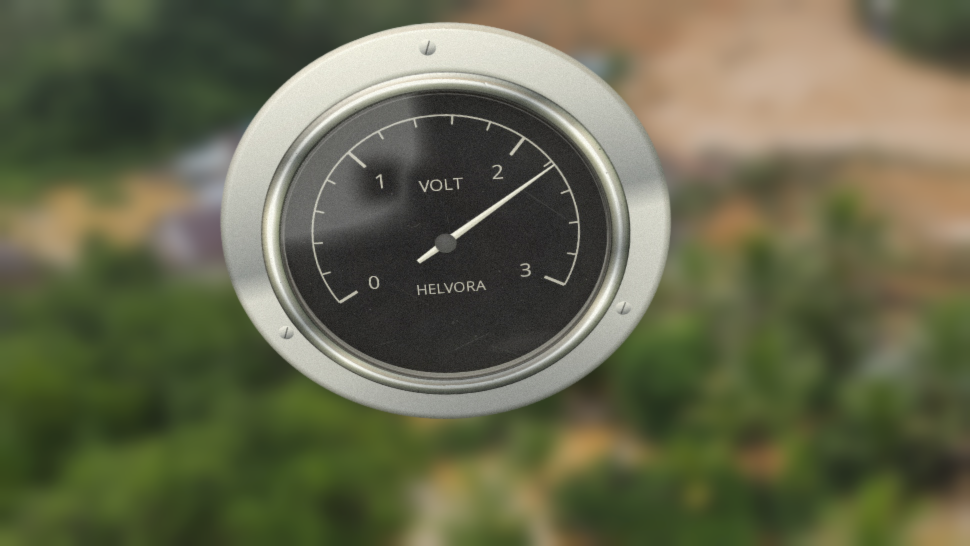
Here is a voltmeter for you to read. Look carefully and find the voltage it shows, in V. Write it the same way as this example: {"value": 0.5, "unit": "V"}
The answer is {"value": 2.2, "unit": "V"}
